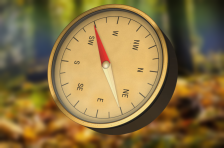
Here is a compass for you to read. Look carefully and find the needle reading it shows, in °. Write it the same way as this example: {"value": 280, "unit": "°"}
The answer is {"value": 240, "unit": "°"}
